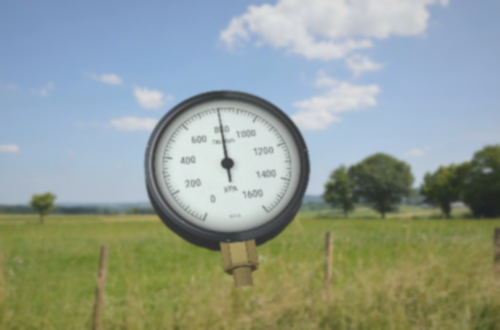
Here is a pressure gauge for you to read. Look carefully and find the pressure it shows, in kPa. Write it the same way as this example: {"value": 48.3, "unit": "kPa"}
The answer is {"value": 800, "unit": "kPa"}
